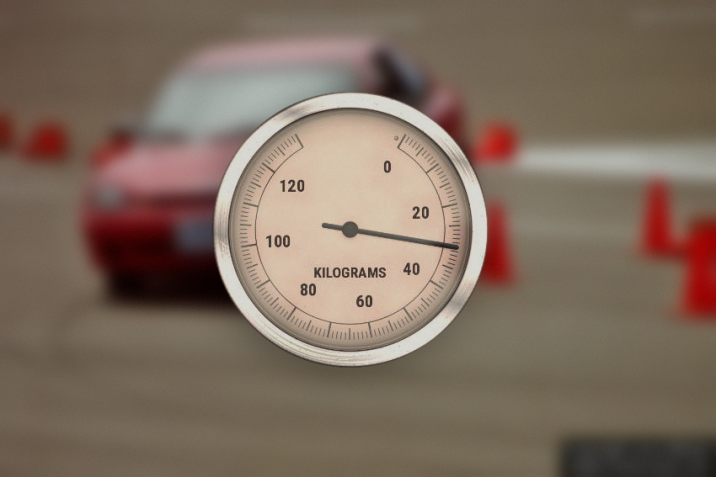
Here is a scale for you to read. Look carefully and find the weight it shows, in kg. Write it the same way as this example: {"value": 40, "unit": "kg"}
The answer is {"value": 30, "unit": "kg"}
